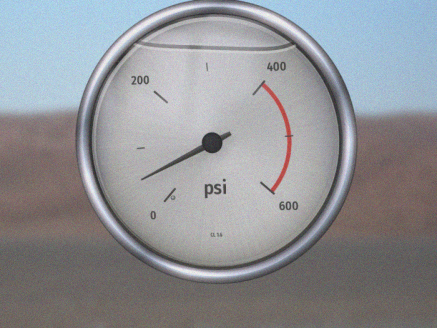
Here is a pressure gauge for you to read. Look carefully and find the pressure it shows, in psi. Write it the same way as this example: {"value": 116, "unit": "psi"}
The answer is {"value": 50, "unit": "psi"}
